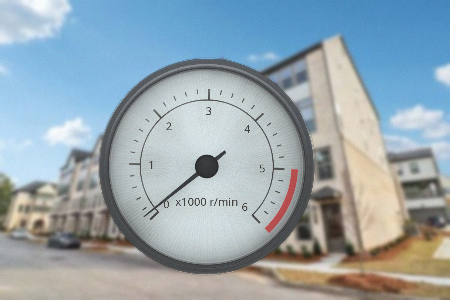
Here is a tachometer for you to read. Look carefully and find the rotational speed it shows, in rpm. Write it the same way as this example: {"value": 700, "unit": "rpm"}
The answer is {"value": 100, "unit": "rpm"}
